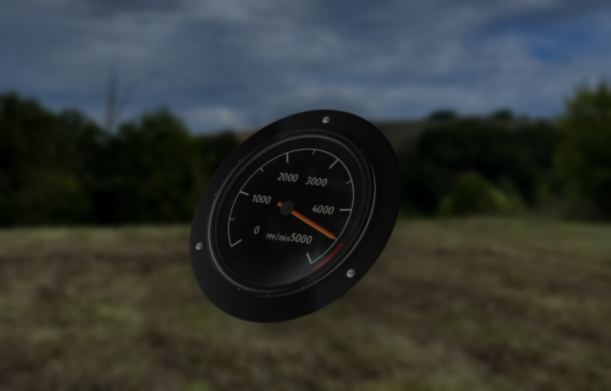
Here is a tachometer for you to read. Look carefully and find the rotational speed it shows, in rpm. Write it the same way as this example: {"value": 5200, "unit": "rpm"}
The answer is {"value": 4500, "unit": "rpm"}
